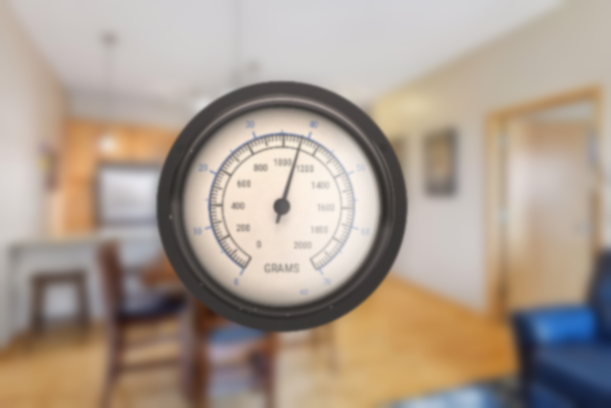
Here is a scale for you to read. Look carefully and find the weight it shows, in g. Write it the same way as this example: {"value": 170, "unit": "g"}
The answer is {"value": 1100, "unit": "g"}
